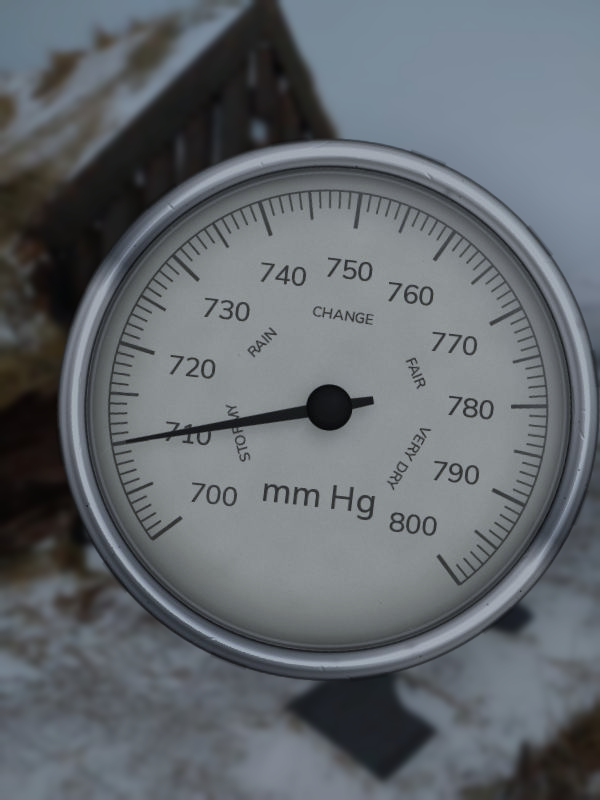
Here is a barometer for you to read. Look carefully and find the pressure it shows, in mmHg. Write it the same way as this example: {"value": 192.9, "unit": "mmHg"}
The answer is {"value": 710, "unit": "mmHg"}
